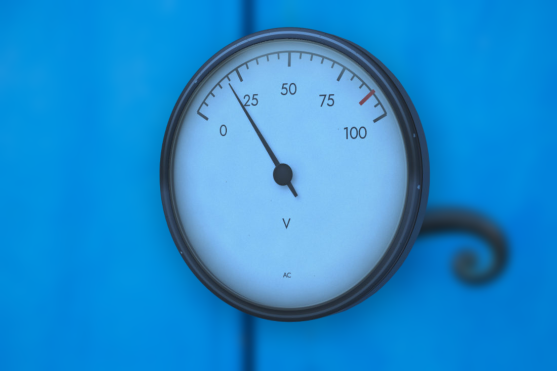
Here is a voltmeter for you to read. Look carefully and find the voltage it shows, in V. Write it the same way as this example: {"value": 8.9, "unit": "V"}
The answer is {"value": 20, "unit": "V"}
